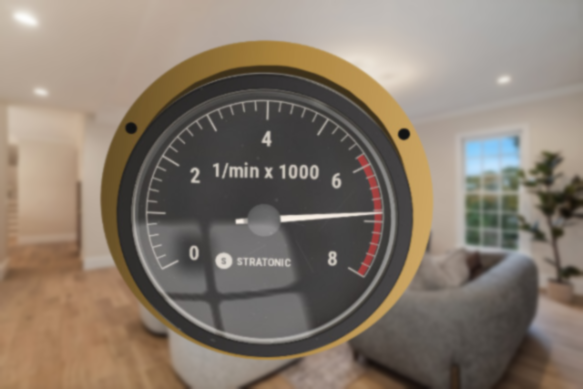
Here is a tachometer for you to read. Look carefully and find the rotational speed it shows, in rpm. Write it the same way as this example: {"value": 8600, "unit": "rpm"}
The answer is {"value": 6800, "unit": "rpm"}
